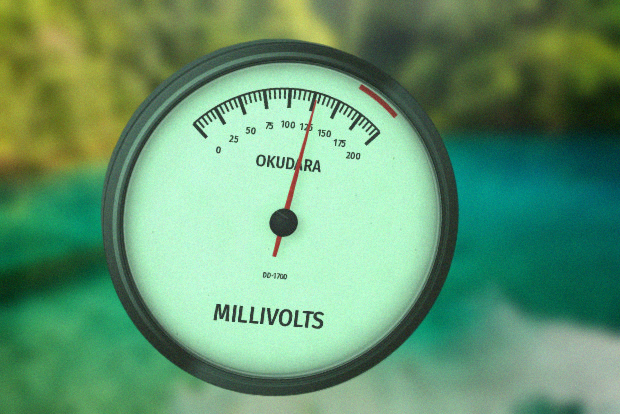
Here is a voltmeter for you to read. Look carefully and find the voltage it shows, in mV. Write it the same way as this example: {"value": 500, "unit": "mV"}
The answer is {"value": 125, "unit": "mV"}
